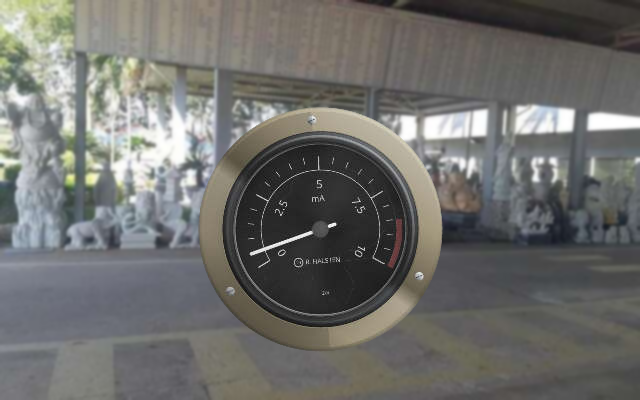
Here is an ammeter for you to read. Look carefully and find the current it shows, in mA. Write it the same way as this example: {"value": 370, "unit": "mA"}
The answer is {"value": 0.5, "unit": "mA"}
